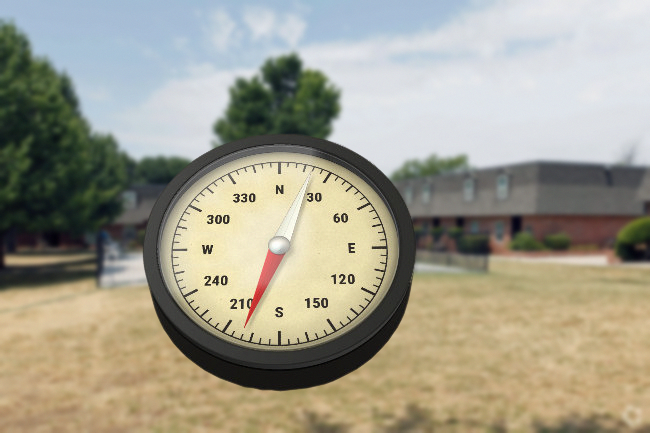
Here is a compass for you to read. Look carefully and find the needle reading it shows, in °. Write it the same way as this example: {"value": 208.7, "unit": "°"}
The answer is {"value": 200, "unit": "°"}
